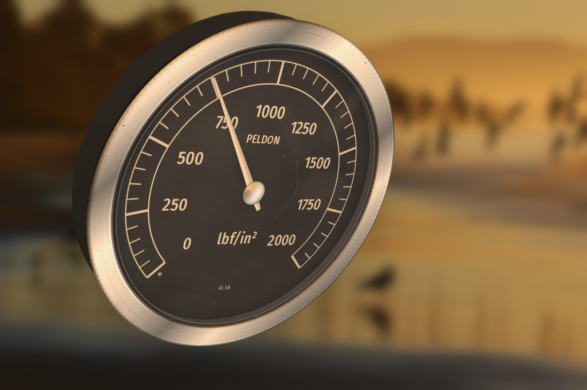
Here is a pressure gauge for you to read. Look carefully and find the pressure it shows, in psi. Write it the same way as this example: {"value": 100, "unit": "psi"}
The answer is {"value": 750, "unit": "psi"}
